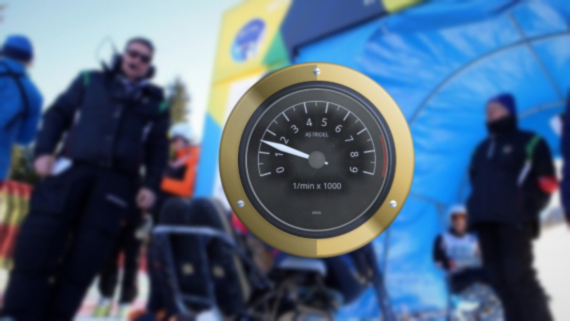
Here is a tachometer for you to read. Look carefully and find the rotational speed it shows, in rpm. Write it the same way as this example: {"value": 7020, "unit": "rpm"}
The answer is {"value": 1500, "unit": "rpm"}
